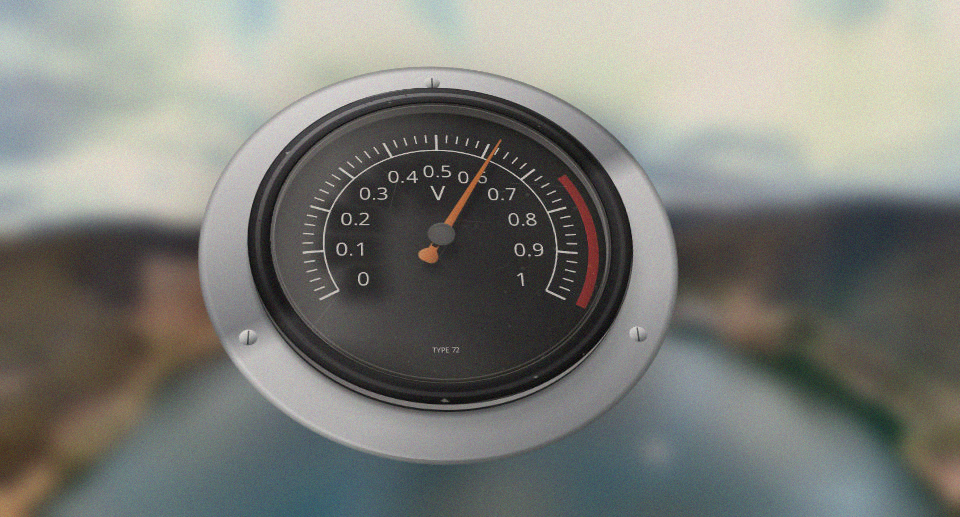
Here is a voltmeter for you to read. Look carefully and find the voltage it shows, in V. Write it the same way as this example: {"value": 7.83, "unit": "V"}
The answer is {"value": 0.62, "unit": "V"}
